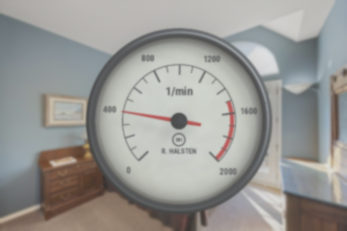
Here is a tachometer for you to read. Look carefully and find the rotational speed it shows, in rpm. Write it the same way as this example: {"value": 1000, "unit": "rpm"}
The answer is {"value": 400, "unit": "rpm"}
